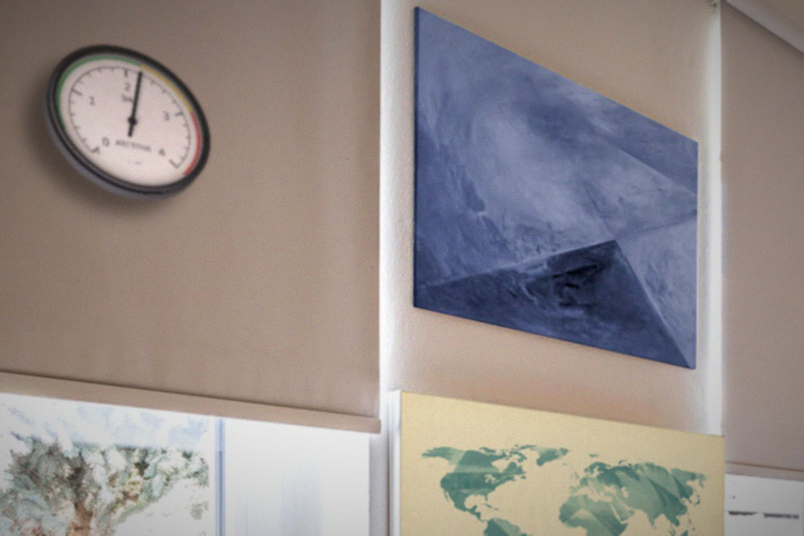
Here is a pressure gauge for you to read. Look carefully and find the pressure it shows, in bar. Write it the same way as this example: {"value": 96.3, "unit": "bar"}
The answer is {"value": 2.2, "unit": "bar"}
